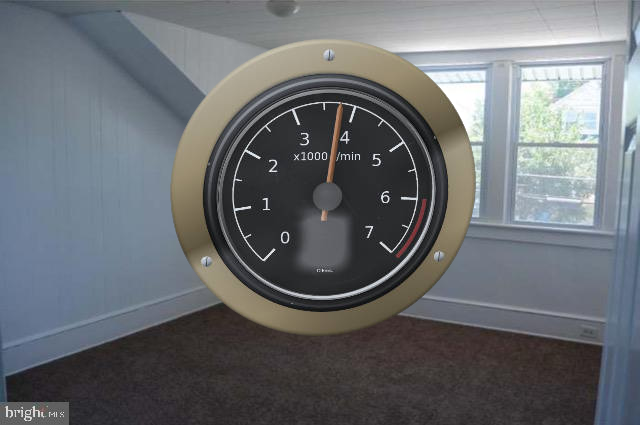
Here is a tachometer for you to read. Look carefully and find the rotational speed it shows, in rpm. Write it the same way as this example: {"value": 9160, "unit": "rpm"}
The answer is {"value": 3750, "unit": "rpm"}
